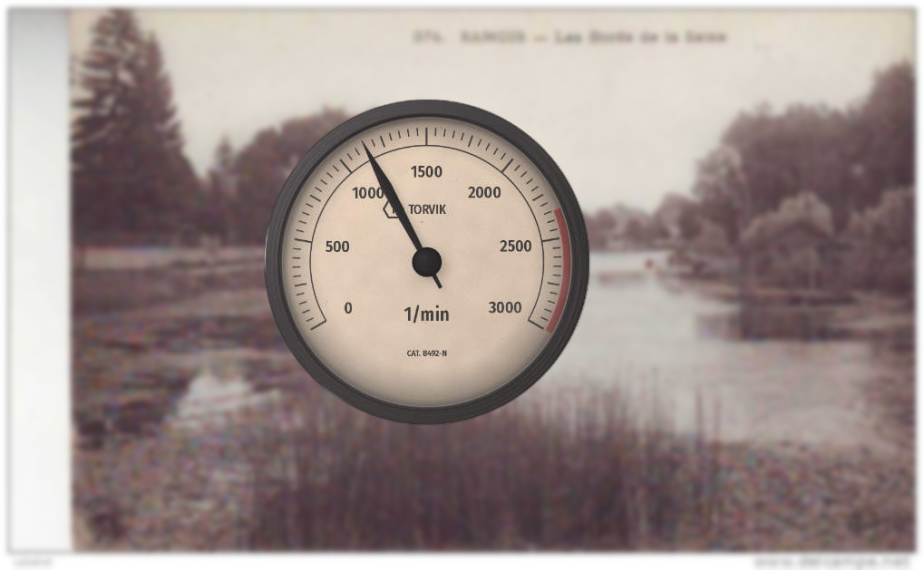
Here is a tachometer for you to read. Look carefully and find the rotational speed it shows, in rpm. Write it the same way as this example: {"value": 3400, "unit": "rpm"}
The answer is {"value": 1150, "unit": "rpm"}
